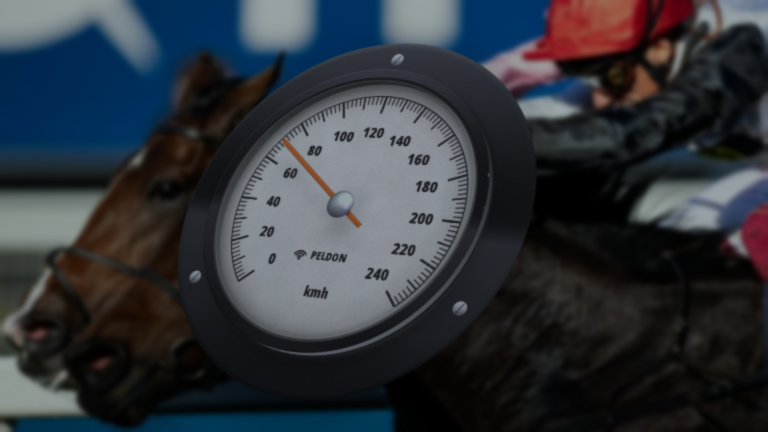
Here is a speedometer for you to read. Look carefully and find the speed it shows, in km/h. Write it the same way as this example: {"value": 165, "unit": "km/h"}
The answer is {"value": 70, "unit": "km/h"}
